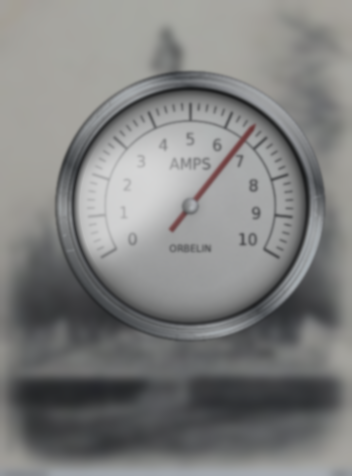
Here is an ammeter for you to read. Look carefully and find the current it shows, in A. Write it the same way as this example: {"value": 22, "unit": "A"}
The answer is {"value": 6.6, "unit": "A"}
